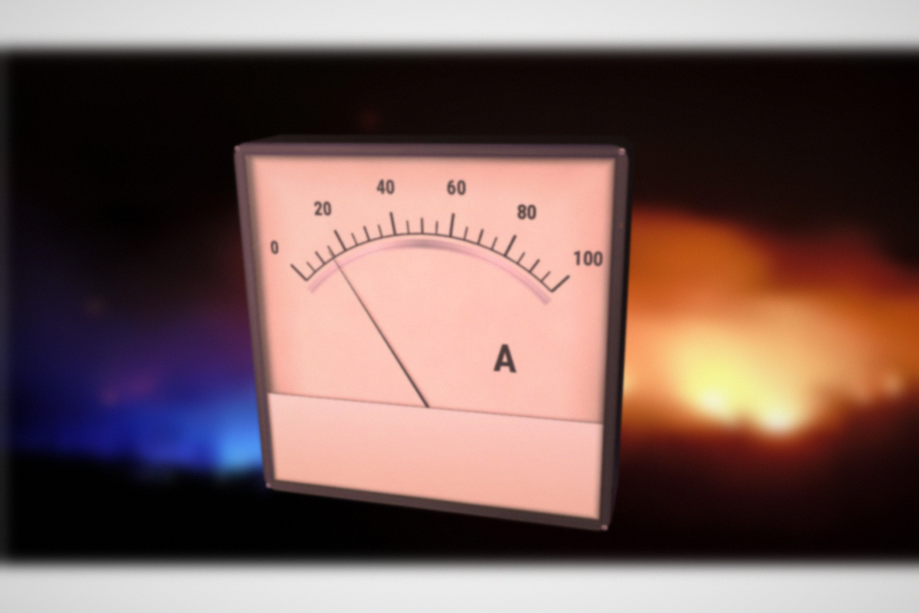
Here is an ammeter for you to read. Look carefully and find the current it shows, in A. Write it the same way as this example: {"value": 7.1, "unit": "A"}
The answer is {"value": 15, "unit": "A"}
